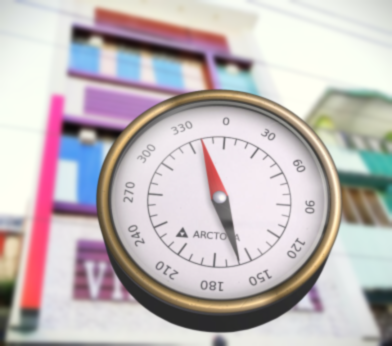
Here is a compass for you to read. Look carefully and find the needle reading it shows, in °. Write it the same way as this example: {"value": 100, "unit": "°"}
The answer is {"value": 340, "unit": "°"}
